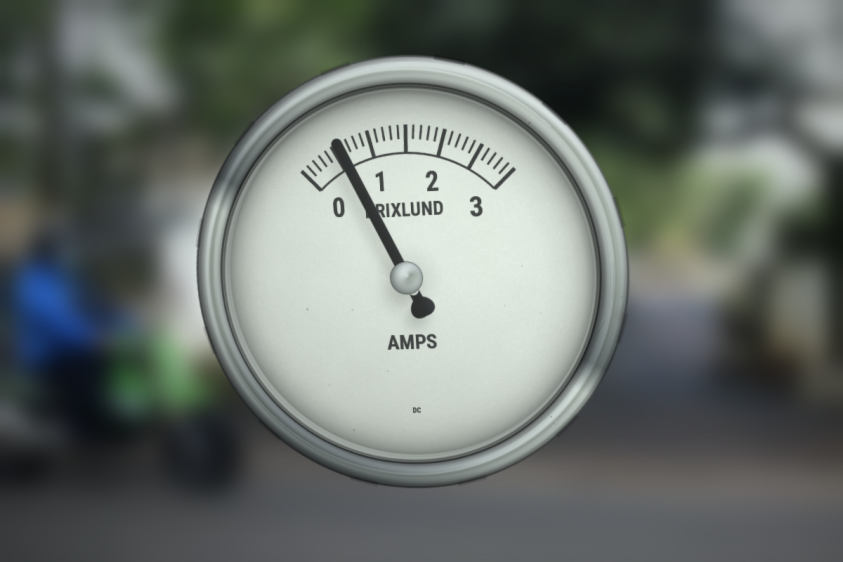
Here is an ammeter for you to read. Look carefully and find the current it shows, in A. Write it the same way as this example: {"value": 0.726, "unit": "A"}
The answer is {"value": 0.6, "unit": "A"}
